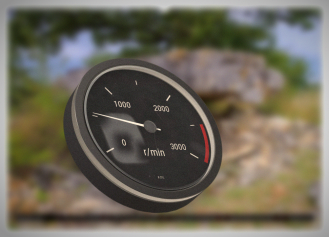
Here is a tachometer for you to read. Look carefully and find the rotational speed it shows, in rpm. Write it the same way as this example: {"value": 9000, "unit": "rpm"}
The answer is {"value": 500, "unit": "rpm"}
